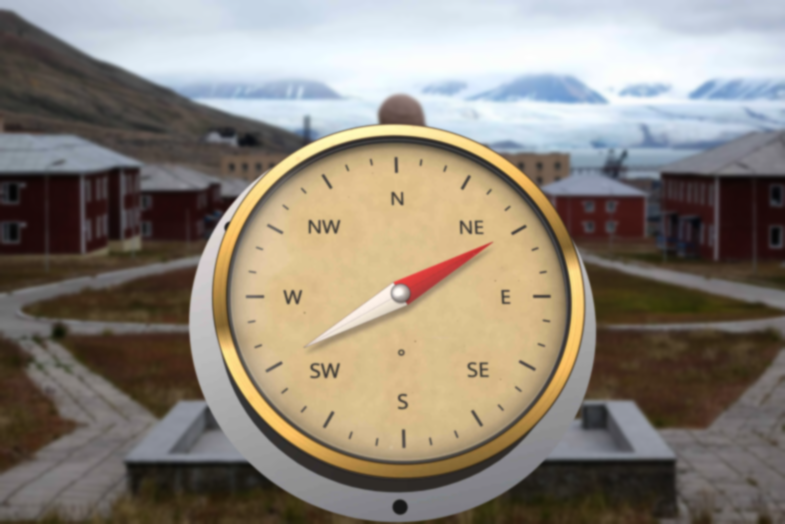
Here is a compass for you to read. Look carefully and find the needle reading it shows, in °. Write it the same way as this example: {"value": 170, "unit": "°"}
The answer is {"value": 60, "unit": "°"}
